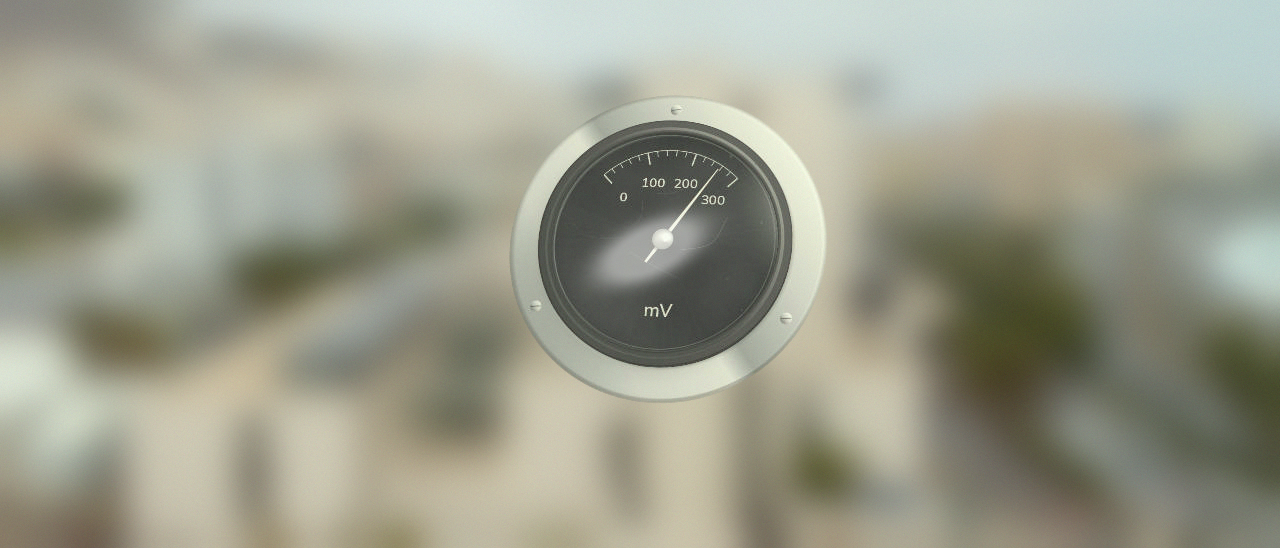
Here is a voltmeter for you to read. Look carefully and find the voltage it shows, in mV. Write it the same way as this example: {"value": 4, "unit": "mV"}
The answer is {"value": 260, "unit": "mV"}
